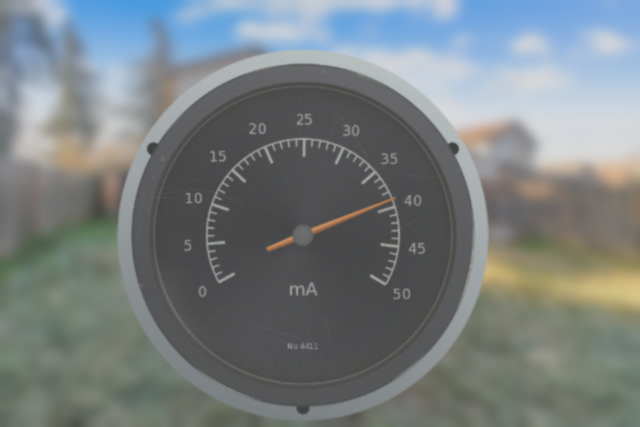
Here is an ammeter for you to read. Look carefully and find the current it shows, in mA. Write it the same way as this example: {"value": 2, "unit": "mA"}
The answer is {"value": 39, "unit": "mA"}
